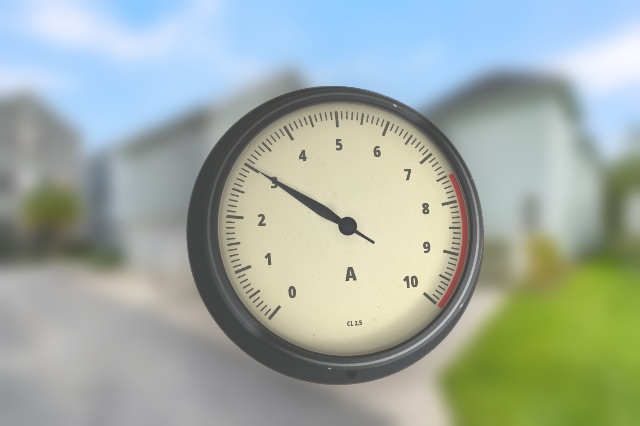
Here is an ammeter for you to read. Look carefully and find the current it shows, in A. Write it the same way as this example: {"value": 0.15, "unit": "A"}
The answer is {"value": 3, "unit": "A"}
